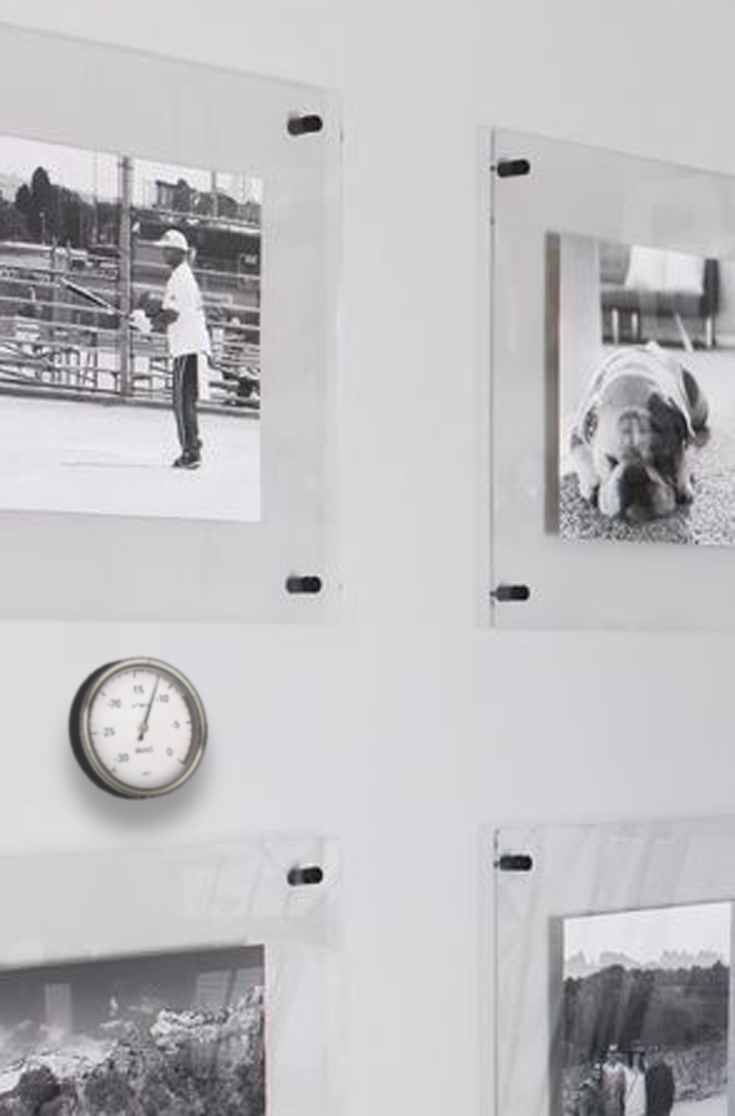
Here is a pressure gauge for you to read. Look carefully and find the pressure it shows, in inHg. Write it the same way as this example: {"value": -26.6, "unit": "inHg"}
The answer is {"value": -12, "unit": "inHg"}
